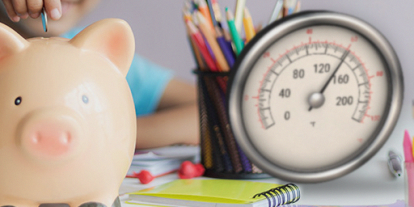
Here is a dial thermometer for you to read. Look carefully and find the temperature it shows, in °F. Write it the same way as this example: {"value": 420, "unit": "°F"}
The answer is {"value": 140, "unit": "°F"}
